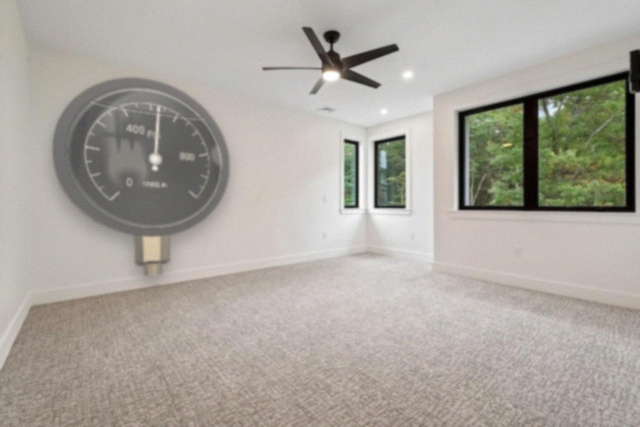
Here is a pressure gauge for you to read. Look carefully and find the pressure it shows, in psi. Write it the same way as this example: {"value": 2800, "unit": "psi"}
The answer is {"value": 525, "unit": "psi"}
